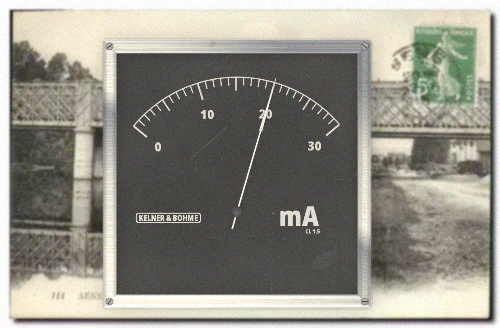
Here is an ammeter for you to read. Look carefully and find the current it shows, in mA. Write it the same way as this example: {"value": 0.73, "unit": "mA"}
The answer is {"value": 20, "unit": "mA"}
